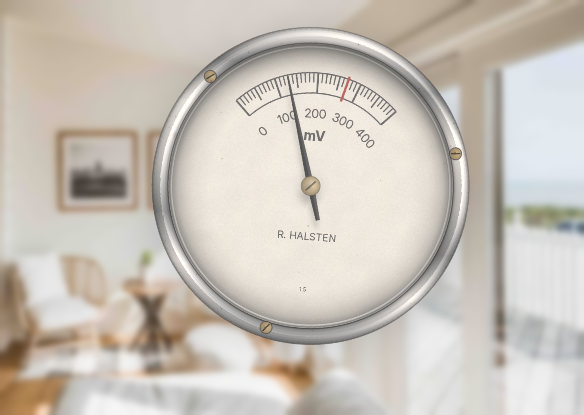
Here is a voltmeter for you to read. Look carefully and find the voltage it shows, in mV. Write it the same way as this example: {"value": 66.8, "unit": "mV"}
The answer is {"value": 130, "unit": "mV"}
